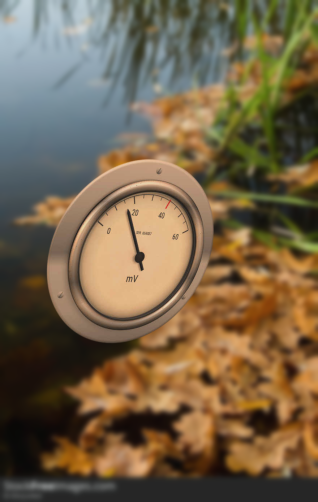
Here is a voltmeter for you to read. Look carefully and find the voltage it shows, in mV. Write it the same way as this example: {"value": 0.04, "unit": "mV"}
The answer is {"value": 15, "unit": "mV"}
